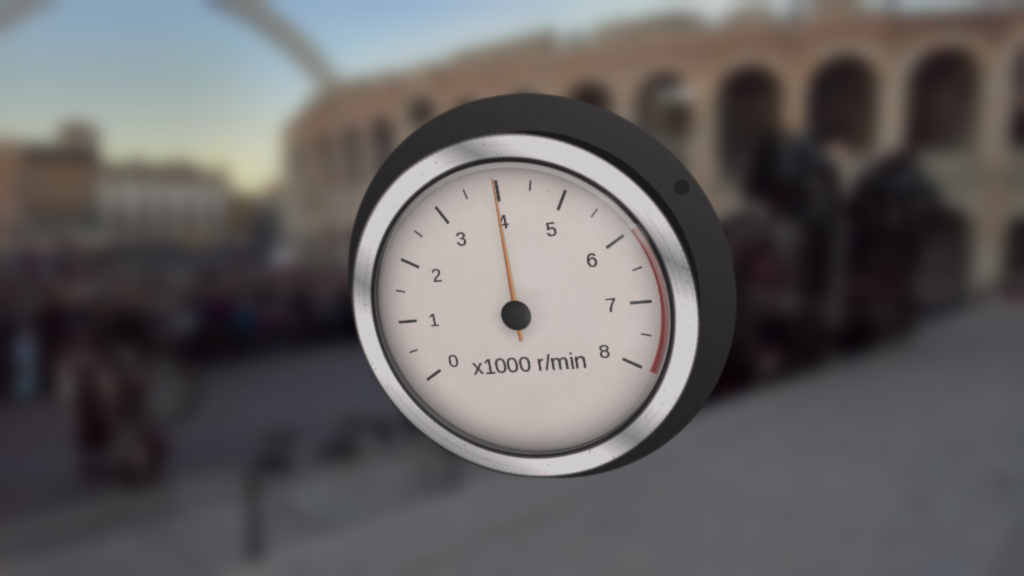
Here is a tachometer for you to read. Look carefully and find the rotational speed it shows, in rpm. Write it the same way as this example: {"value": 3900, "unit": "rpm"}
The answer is {"value": 4000, "unit": "rpm"}
